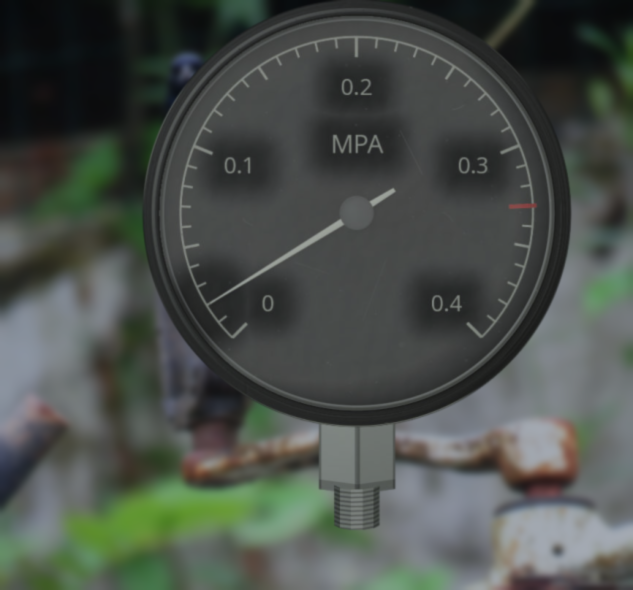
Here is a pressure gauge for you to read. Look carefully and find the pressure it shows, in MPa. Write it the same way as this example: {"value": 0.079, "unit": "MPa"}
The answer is {"value": 0.02, "unit": "MPa"}
